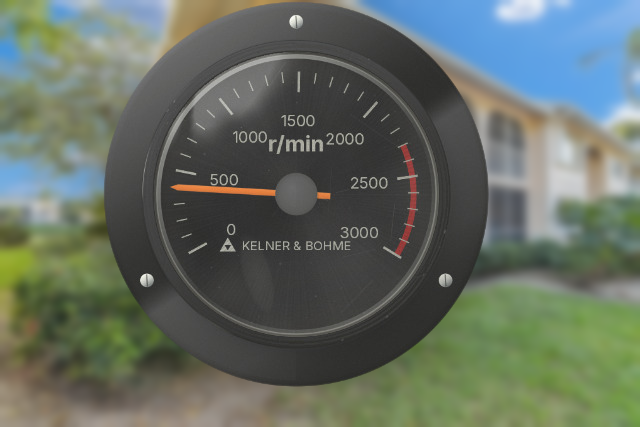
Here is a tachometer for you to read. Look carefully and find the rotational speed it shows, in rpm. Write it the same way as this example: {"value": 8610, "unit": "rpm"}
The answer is {"value": 400, "unit": "rpm"}
